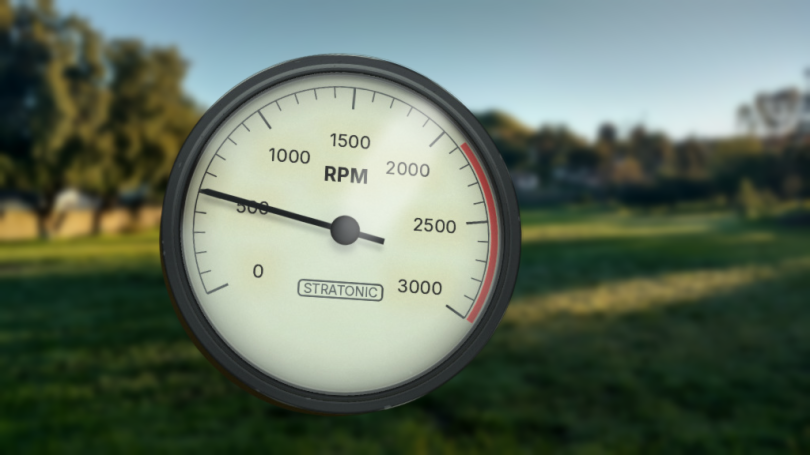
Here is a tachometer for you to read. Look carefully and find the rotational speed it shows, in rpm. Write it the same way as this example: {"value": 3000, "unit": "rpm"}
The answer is {"value": 500, "unit": "rpm"}
